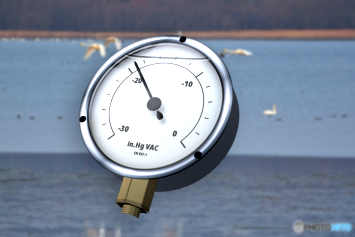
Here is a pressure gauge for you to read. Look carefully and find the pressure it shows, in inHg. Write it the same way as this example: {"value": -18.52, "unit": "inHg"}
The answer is {"value": -19, "unit": "inHg"}
